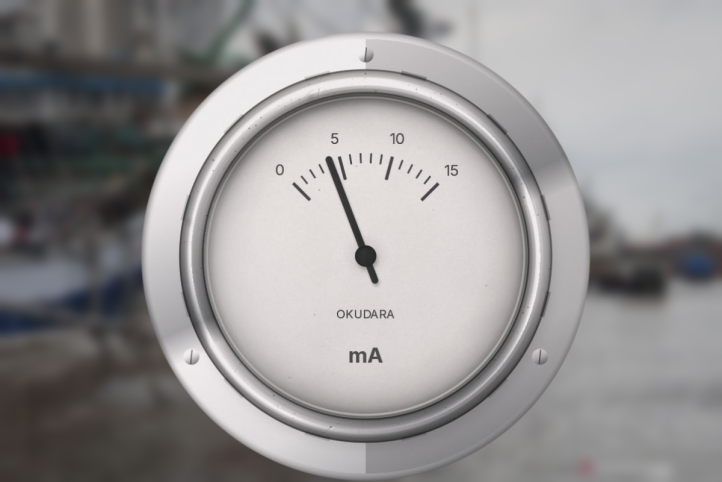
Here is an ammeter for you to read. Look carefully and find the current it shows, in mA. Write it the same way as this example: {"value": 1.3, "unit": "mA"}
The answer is {"value": 4, "unit": "mA"}
